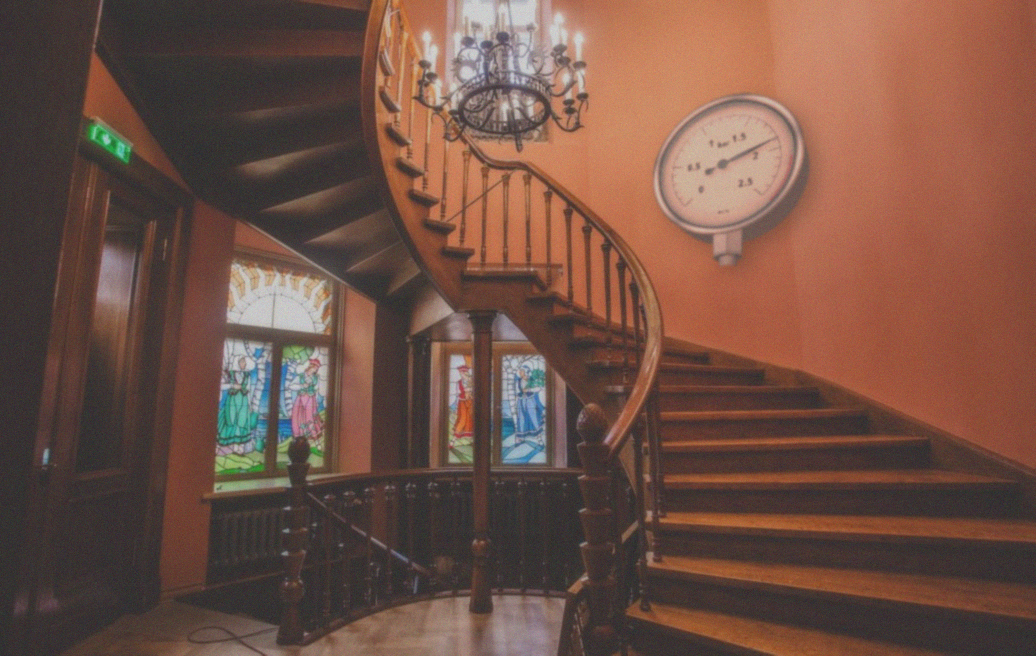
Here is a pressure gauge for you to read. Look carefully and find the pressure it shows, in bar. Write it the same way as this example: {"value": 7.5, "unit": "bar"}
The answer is {"value": 1.9, "unit": "bar"}
